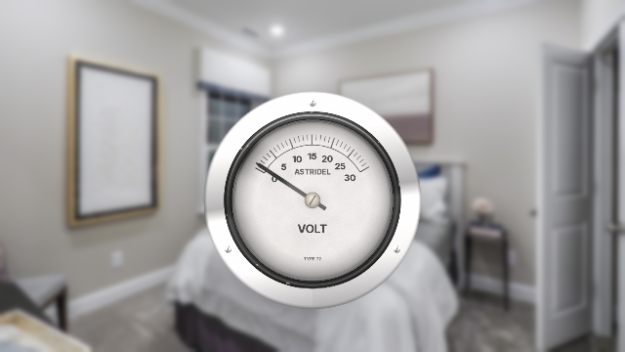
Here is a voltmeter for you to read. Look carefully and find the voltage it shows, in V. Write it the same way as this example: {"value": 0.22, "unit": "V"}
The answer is {"value": 1, "unit": "V"}
